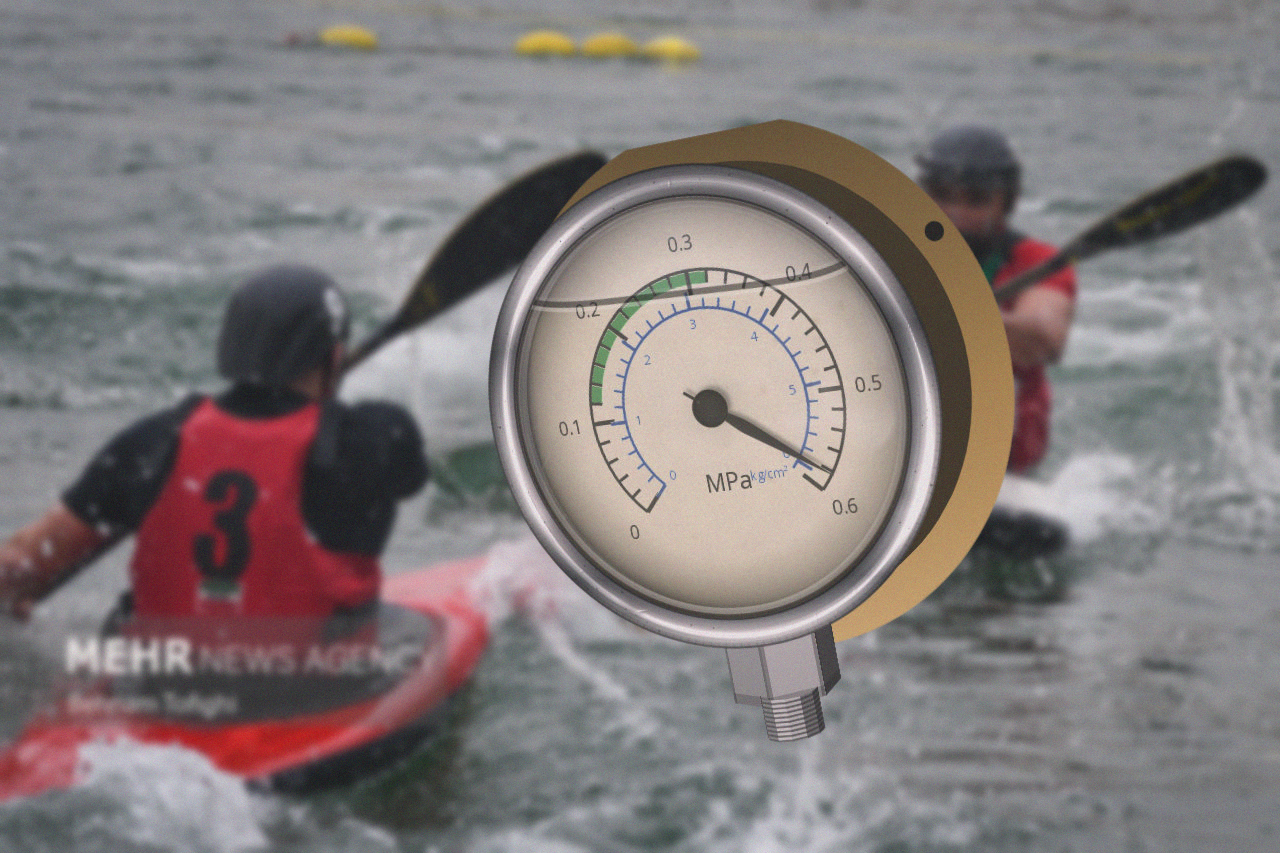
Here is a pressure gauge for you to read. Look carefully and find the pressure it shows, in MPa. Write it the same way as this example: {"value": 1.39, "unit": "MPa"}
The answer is {"value": 0.58, "unit": "MPa"}
